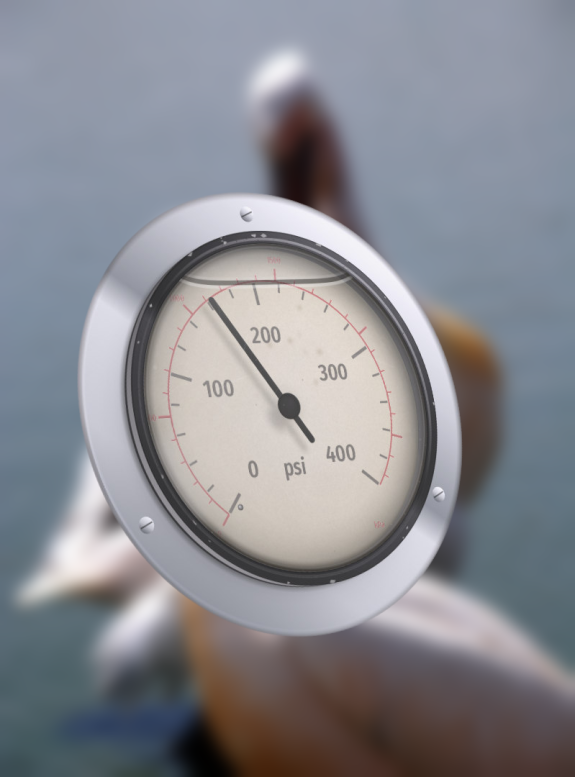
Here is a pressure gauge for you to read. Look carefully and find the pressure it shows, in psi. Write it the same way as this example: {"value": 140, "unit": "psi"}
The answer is {"value": 160, "unit": "psi"}
